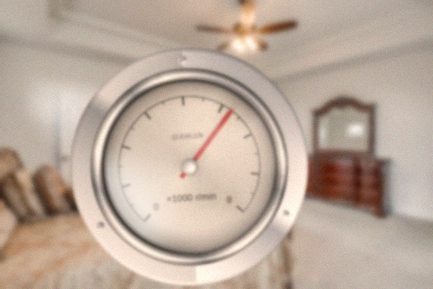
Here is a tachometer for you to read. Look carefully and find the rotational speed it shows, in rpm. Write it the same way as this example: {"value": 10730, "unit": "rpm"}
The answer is {"value": 5250, "unit": "rpm"}
